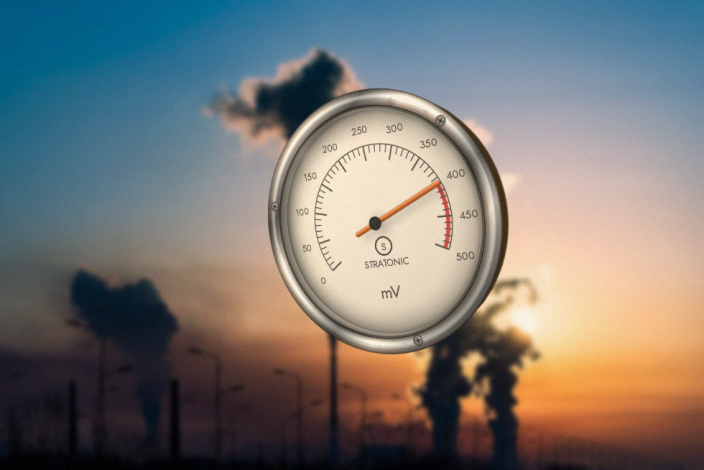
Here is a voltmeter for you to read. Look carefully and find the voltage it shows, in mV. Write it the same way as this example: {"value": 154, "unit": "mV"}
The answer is {"value": 400, "unit": "mV"}
